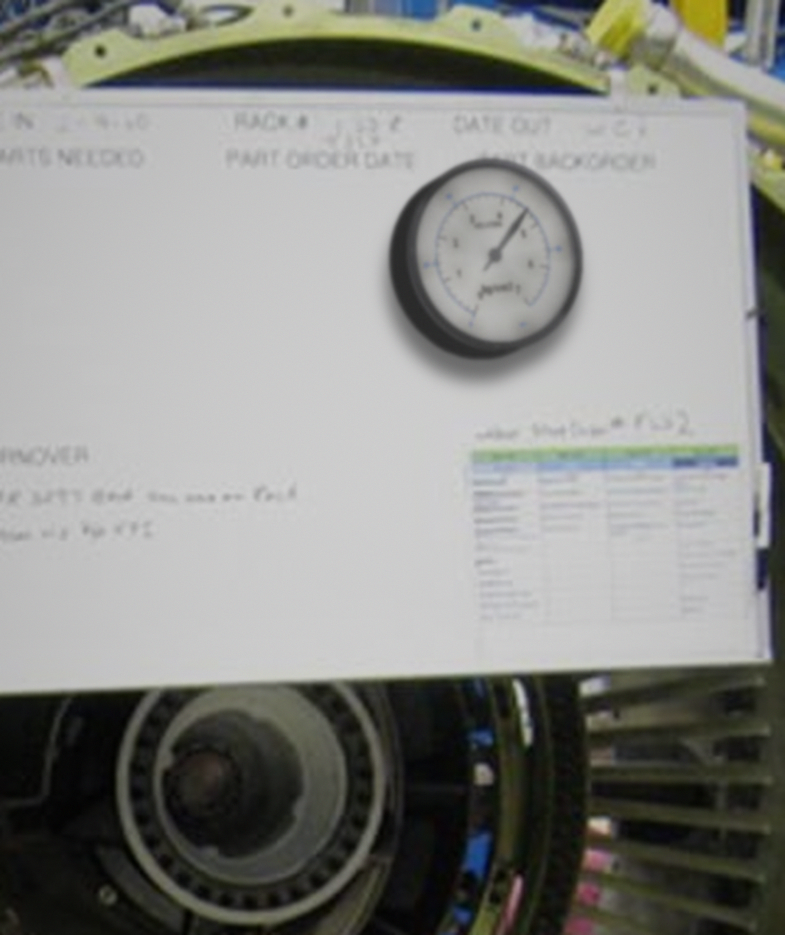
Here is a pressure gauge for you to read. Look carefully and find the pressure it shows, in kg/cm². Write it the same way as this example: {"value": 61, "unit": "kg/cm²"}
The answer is {"value": 4.6, "unit": "kg/cm²"}
